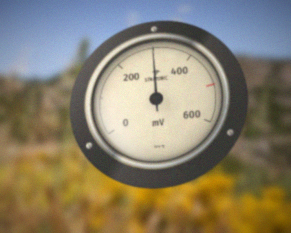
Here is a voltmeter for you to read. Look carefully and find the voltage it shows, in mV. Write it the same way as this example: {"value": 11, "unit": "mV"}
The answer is {"value": 300, "unit": "mV"}
